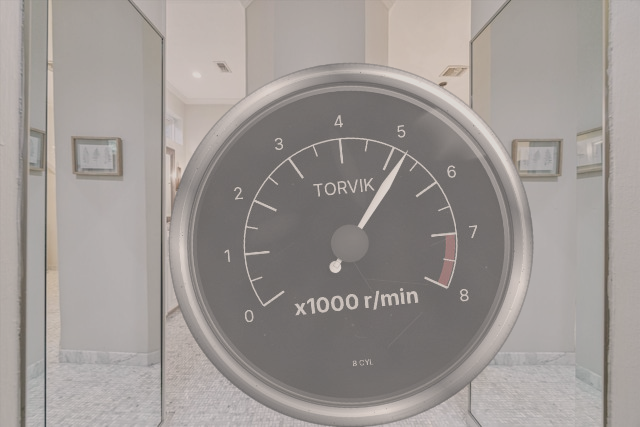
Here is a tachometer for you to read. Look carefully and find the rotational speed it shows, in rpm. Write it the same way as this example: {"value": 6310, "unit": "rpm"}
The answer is {"value": 5250, "unit": "rpm"}
